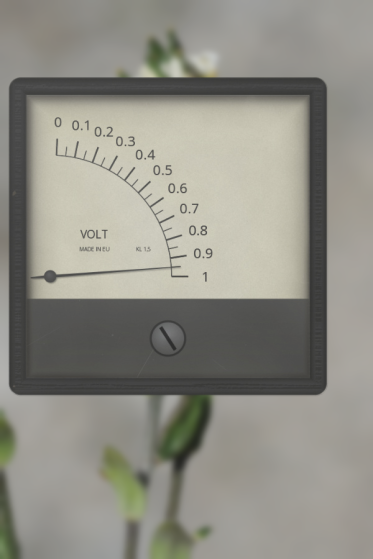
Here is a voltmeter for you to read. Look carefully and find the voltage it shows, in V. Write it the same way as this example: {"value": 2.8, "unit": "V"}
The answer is {"value": 0.95, "unit": "V"}
